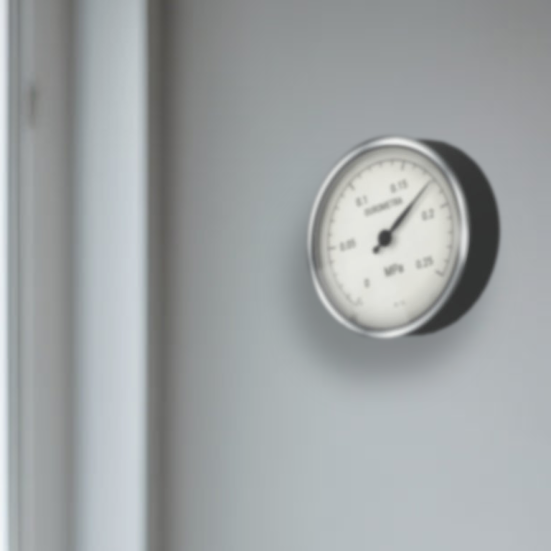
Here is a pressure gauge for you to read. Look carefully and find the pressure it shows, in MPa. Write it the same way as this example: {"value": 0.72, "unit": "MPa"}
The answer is {"value": 0.18, "unit": "MPa"}
